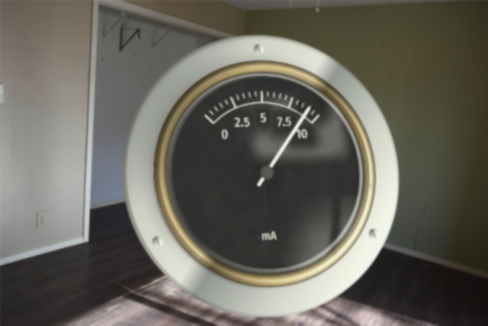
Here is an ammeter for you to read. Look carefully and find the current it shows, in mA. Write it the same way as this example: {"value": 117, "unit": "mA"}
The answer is {"value": 9, "unit": "mA"}
